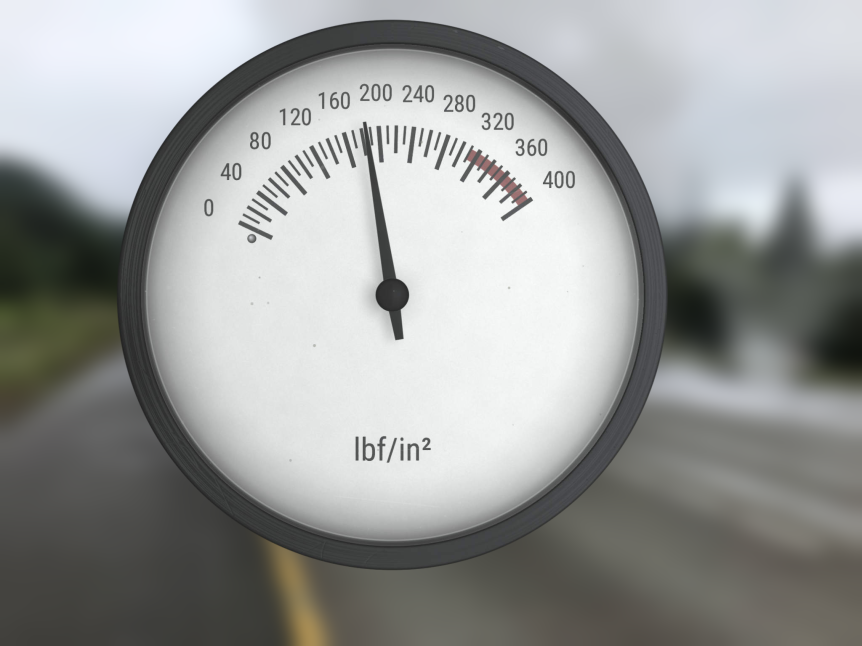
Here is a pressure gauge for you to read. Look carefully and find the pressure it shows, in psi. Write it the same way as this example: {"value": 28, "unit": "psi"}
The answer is {"value": 185, "unit": "psi"}
